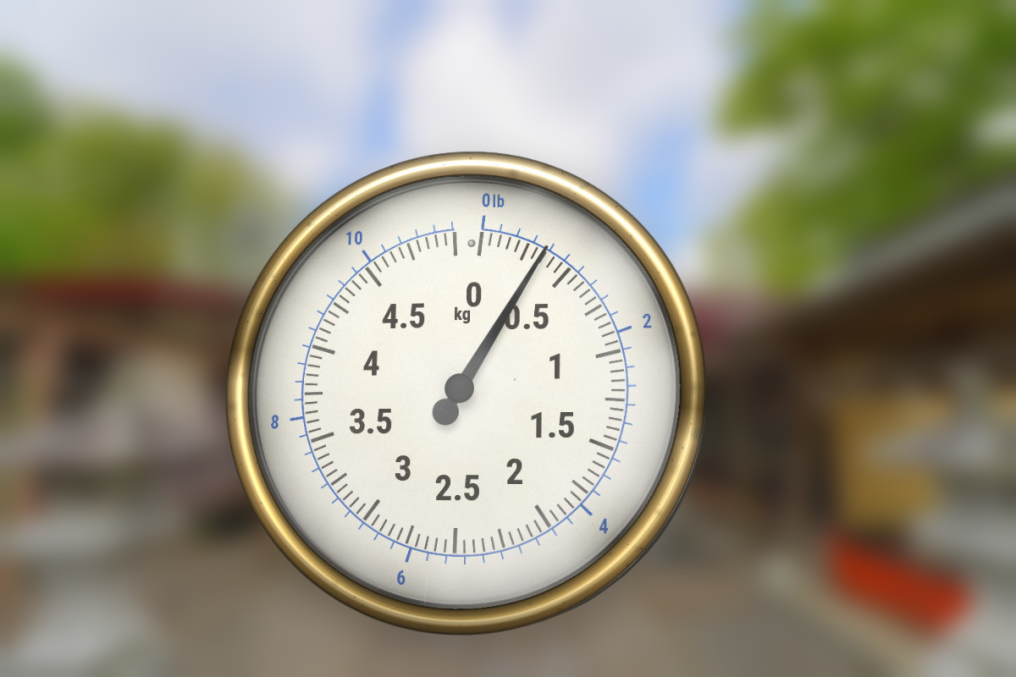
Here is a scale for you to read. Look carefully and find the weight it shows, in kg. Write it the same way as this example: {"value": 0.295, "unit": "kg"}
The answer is {"value": 0.35, "unit": "kg"}
